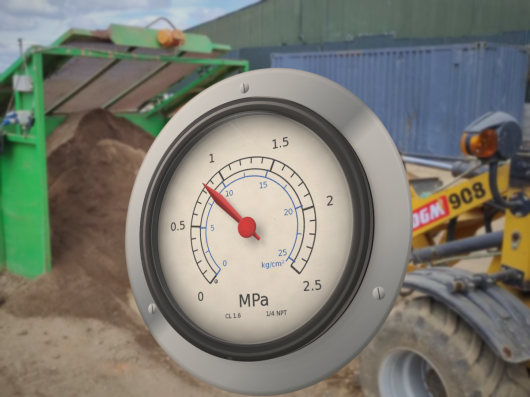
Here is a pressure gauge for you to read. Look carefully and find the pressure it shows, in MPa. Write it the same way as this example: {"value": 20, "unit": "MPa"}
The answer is {"value": 0.85, "unit": "MPa"}
